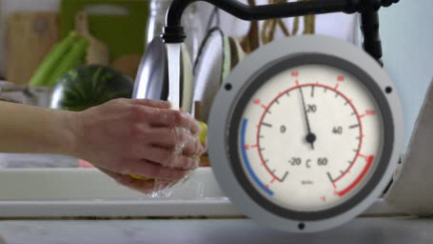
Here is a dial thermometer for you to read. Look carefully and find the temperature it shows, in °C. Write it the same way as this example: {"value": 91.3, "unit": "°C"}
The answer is {"value": 16, "unit": "°C"}
